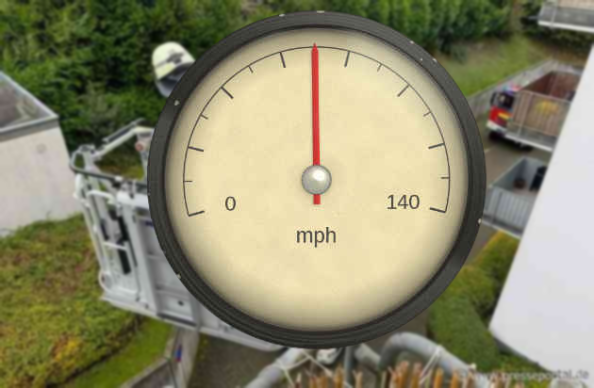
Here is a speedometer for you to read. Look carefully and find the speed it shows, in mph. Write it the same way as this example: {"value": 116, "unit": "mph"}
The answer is {"value": 70, "unit": "mph"}
